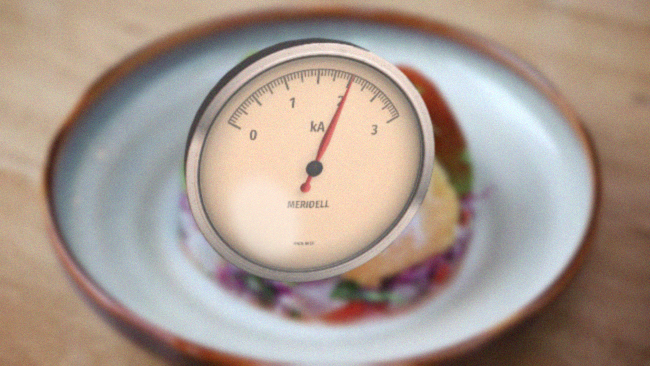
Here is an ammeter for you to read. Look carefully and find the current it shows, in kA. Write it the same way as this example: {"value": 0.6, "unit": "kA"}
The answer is {"value": 2, "unit": "kA"}
